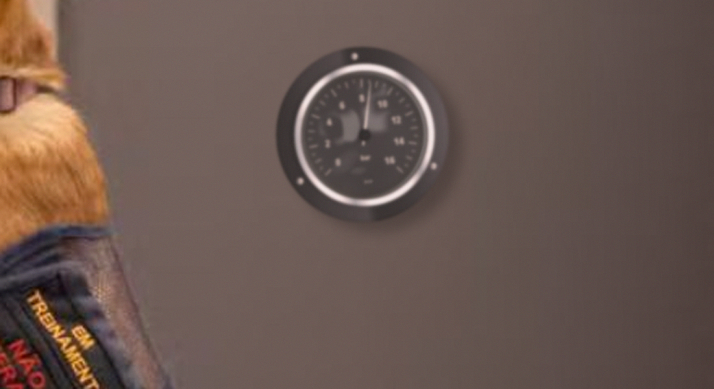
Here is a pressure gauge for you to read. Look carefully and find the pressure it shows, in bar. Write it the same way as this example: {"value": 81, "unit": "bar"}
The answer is {"value": 8.5, "unit": "bar"}
